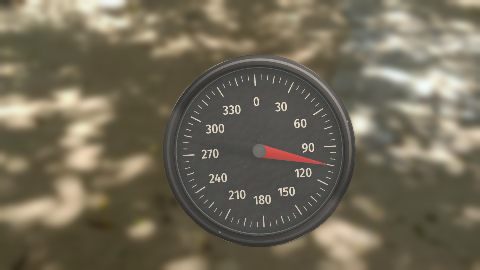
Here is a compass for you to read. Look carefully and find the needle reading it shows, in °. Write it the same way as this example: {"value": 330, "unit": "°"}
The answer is {"value": 105, "unit": "°"}
